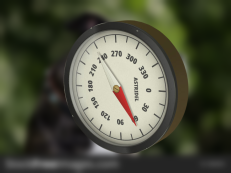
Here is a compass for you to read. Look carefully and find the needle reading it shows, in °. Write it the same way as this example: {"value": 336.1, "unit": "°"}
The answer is {"value": 60, "unit": "°"}
